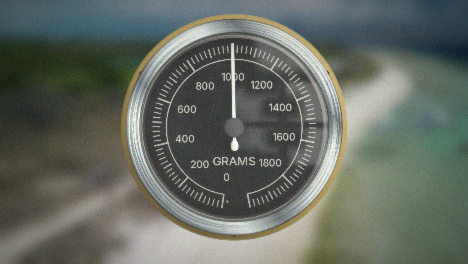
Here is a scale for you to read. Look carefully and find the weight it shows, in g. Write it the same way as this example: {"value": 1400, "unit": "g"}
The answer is {"value": 1000, "unit": "g"}
